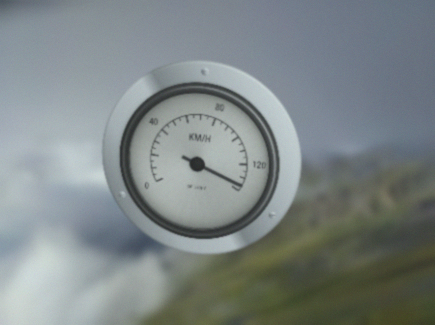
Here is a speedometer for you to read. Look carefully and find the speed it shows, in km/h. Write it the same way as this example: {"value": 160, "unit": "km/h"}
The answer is {"value": 135, "unit": "km/h"}
